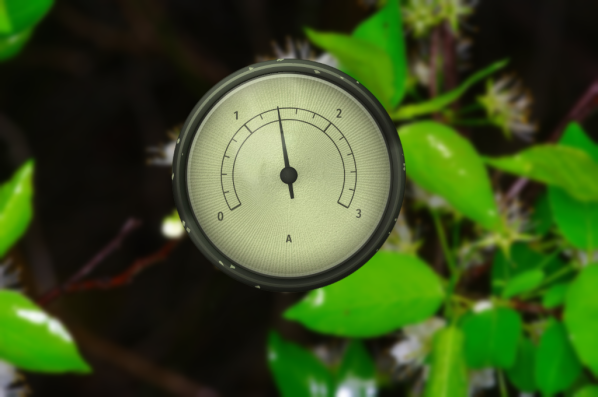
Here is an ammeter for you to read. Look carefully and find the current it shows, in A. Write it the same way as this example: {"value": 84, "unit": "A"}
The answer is {"value": 1.4, "unit": "A"}
